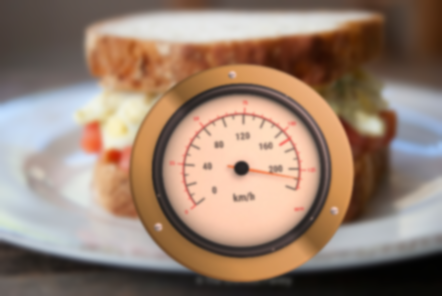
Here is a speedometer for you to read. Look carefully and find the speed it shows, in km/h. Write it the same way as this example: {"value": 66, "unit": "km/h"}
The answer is {"value": 210, "unit": "km/h"}
